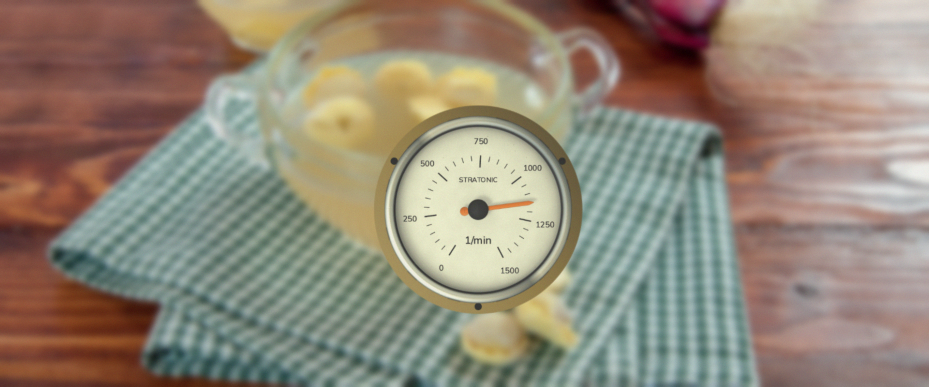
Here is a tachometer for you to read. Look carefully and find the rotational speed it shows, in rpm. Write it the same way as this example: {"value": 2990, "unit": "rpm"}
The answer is {"value": 1150, "unit": "rpm"}
